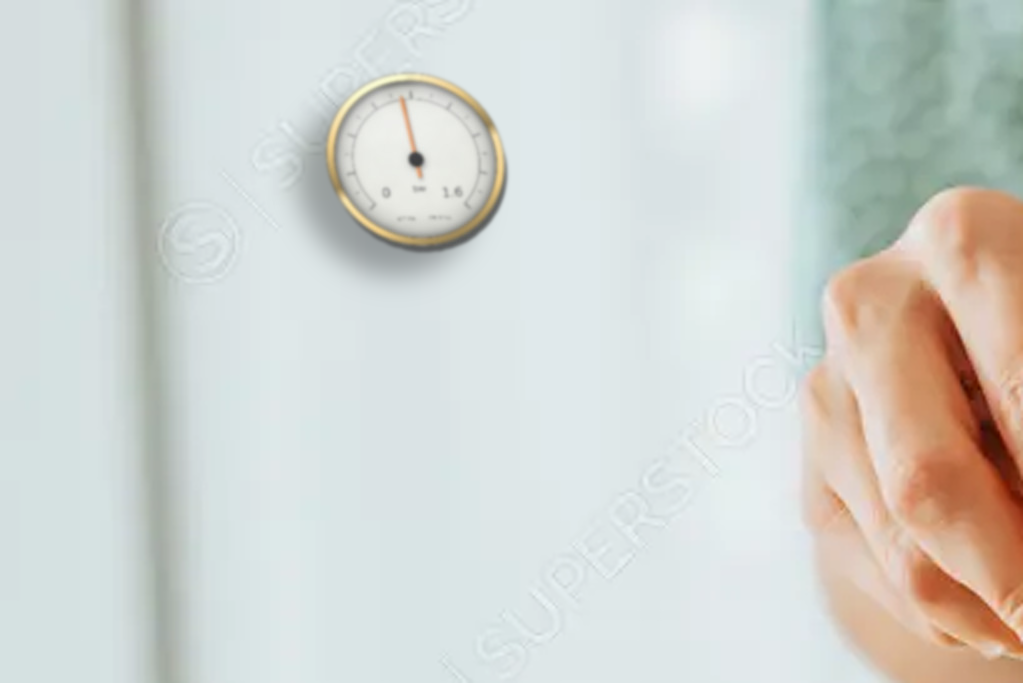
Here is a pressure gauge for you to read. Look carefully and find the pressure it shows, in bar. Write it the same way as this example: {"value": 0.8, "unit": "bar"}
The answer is {"value": 0.75, "unit": "bar"}
